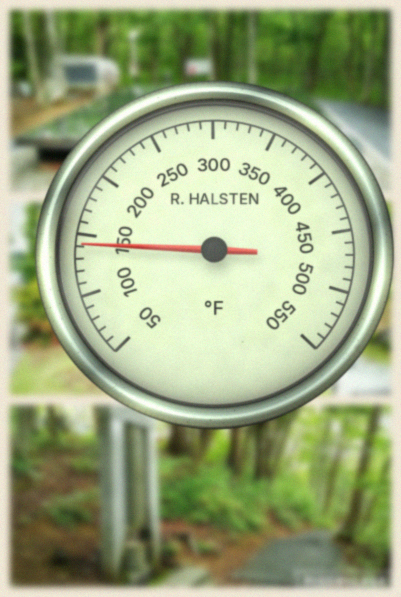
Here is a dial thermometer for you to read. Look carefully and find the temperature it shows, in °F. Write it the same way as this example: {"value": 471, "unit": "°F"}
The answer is {"value": 140, "unit": "°F"}
